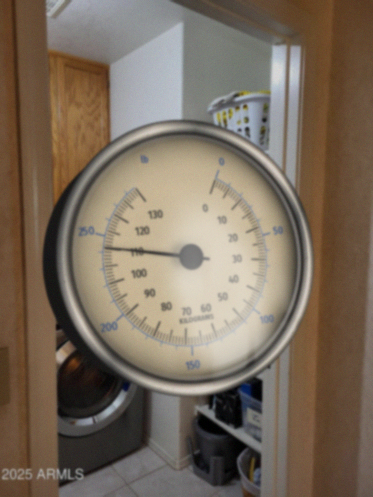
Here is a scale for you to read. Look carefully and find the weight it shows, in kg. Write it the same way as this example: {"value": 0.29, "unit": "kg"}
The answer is {"value": 110, "unit": "kg"}
